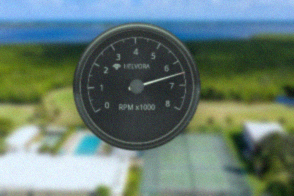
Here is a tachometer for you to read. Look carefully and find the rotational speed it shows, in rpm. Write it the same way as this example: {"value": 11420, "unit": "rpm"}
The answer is {"value": 6500, "unit": "rpm"}
